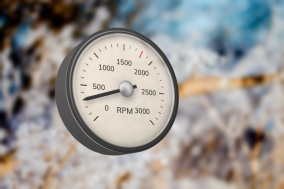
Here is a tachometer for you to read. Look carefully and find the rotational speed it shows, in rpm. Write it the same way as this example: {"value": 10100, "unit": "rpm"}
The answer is {"value": 300, "unit": "rpm"}
